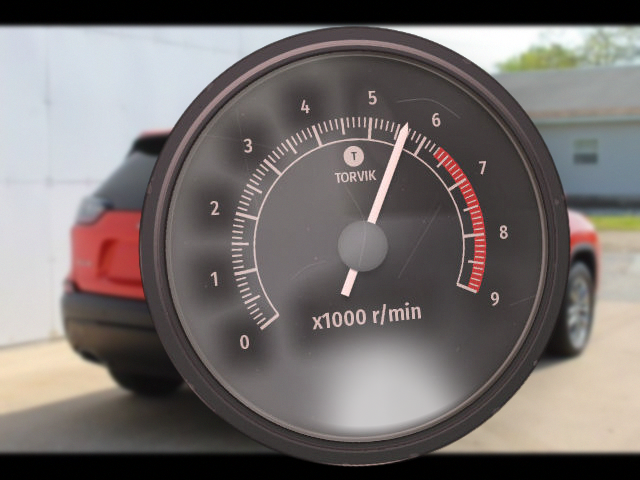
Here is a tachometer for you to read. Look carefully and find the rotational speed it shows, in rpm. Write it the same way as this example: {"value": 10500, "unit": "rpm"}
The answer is {"value": 5600, "unit": "rpm"}
